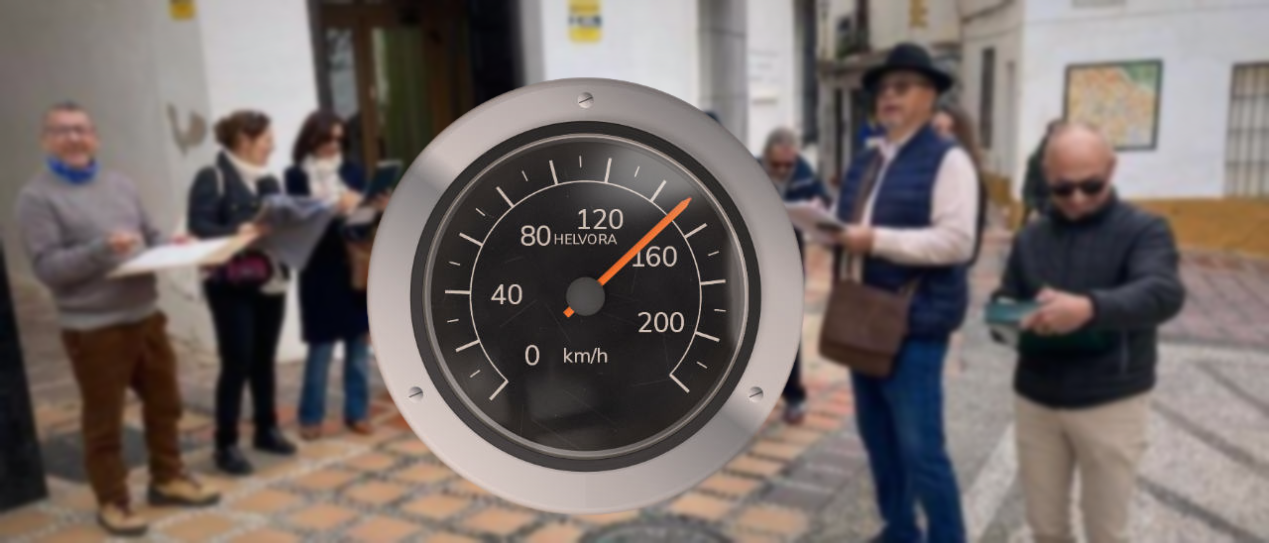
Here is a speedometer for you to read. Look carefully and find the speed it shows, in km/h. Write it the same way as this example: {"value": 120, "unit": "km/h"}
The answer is {"value": 150, "unit": "km/h"}
